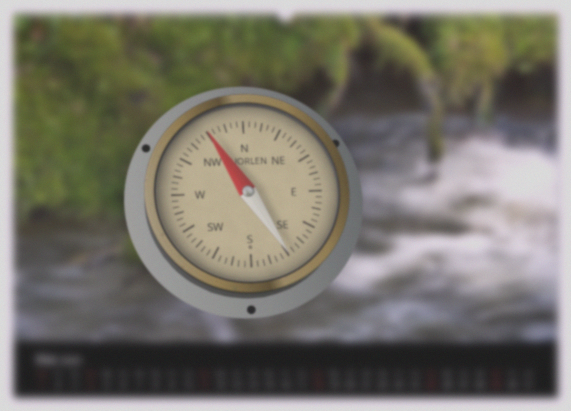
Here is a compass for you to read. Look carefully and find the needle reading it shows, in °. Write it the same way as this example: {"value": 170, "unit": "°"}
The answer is {"value": 330, "unit": "°"}
